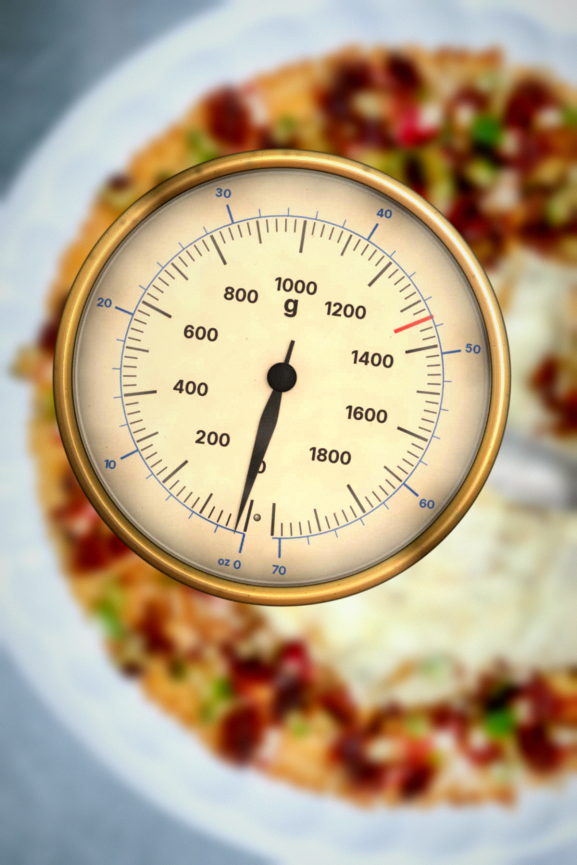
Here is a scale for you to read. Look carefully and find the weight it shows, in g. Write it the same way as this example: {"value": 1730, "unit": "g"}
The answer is {"value": 20, "unit": "g"}
